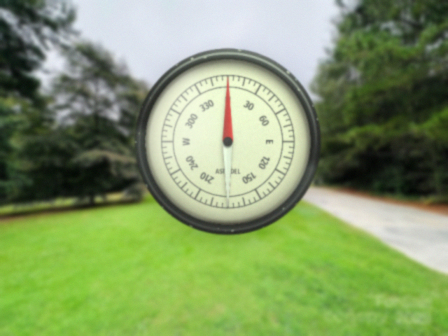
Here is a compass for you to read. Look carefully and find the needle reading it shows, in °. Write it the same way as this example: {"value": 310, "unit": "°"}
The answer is {"value": 0, "unit": "°"}
